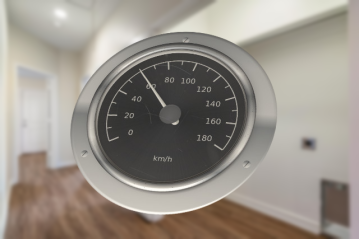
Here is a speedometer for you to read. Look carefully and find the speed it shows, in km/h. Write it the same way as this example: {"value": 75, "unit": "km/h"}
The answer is {"value": 60, "unit": "km/h"}
